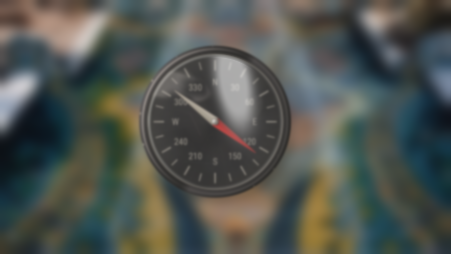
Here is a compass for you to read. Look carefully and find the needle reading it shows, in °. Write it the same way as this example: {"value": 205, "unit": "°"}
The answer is {"value": 127.5, "unit": "°"}
